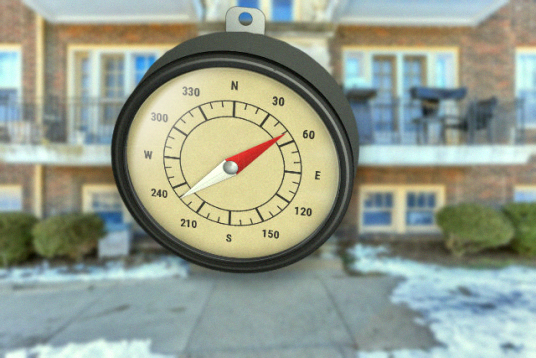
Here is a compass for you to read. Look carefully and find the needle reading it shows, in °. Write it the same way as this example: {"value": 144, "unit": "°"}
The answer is {"value": 50, "unit": "°"}
